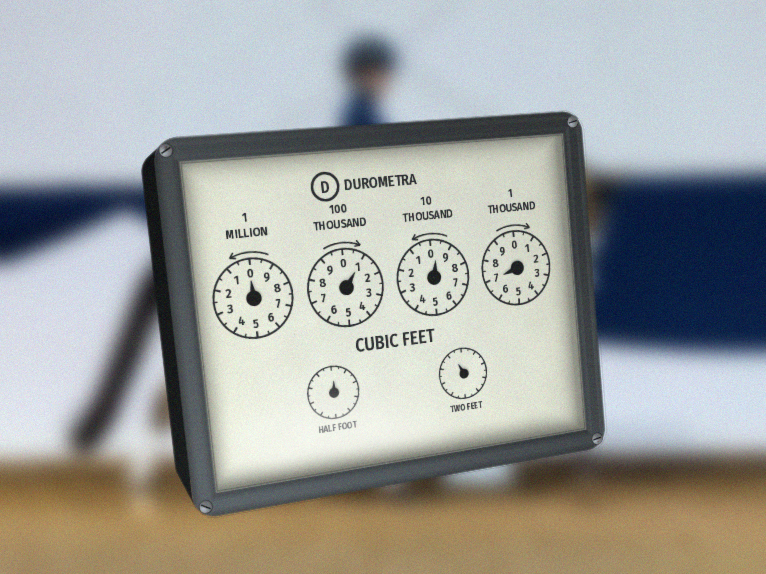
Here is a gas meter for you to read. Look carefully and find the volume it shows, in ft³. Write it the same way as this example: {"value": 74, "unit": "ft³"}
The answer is {"value": 9700, "unit": "ft³"}
